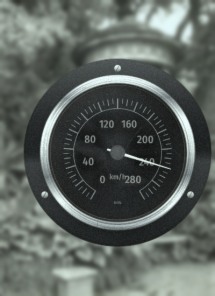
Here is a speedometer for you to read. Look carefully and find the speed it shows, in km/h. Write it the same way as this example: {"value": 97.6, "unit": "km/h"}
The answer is {"value": 240, "unit": "km/h"}
